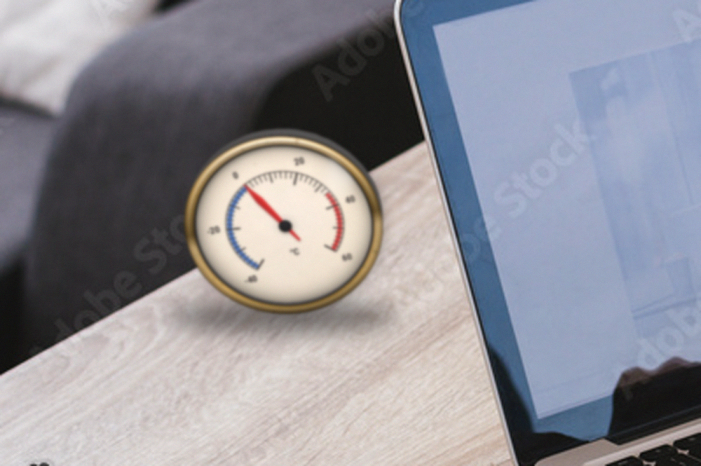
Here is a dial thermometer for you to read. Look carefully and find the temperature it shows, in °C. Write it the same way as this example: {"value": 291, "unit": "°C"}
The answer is {"value": 0, "unit": "°C"}
